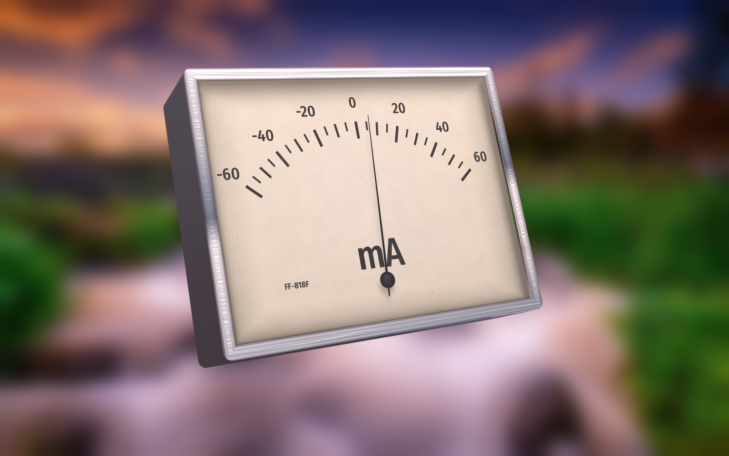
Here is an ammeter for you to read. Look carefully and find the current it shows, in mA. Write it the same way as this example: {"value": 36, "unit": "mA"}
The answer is {"value": 5, "unit": "mA"}
